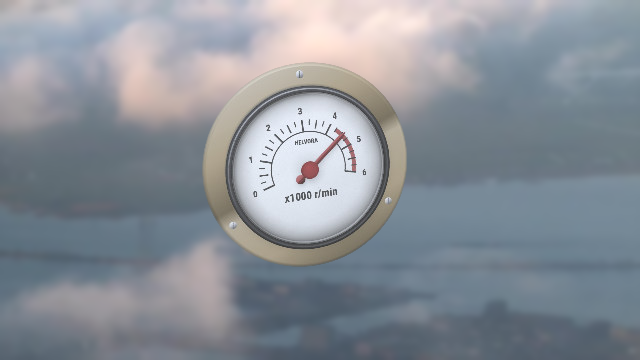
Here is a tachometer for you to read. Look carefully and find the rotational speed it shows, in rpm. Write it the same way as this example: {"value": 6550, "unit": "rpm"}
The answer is {"value": 4500, "unit": "rpm"}
